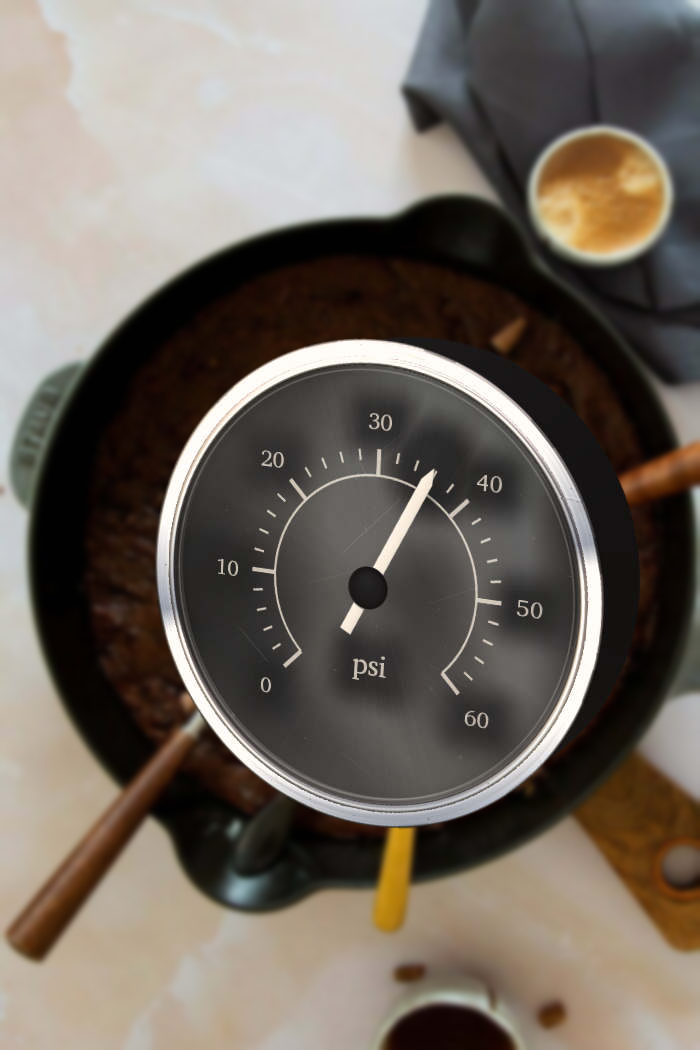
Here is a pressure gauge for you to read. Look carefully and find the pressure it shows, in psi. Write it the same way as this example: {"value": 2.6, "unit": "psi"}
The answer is {"value": 36, "unit": "psi"}
